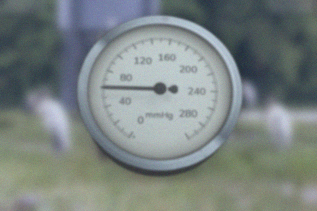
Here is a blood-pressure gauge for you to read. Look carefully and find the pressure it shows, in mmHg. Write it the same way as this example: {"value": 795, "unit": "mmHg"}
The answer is {"value": 60, "unit": "mmHg"}
